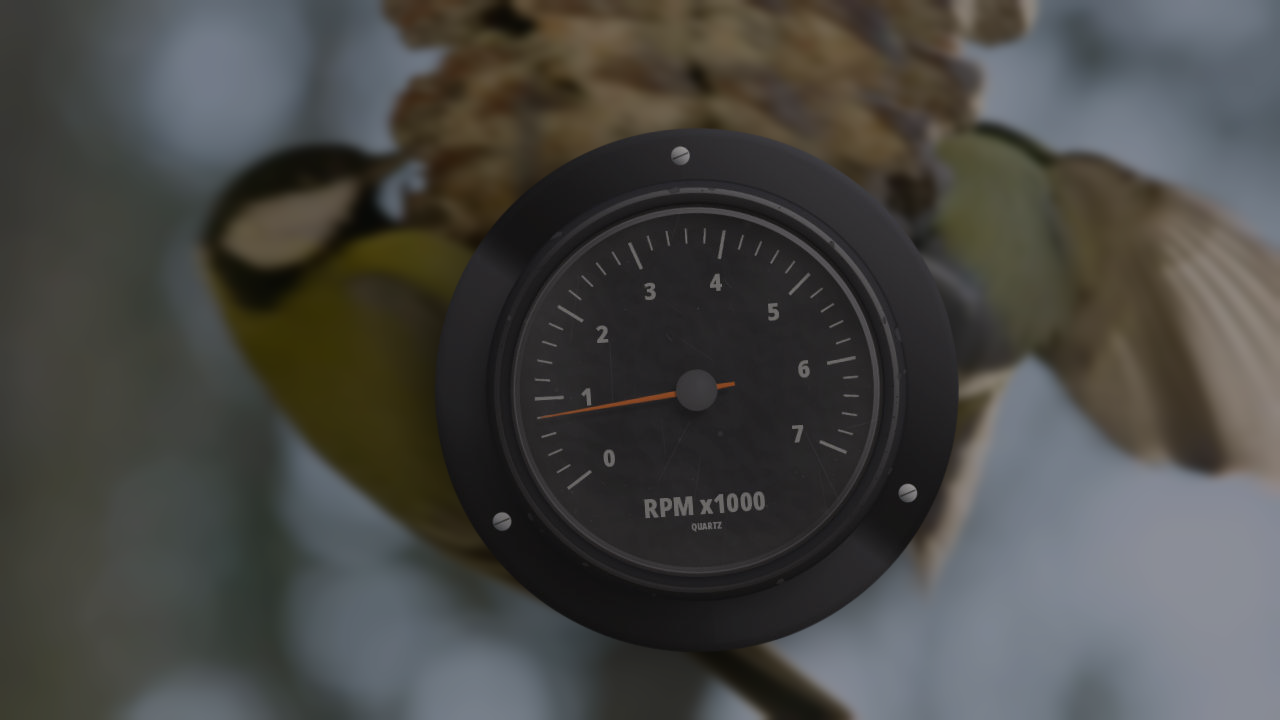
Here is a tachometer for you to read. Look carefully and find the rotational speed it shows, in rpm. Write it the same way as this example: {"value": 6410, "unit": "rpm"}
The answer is {"value": 800, "unit": "rpm"}
